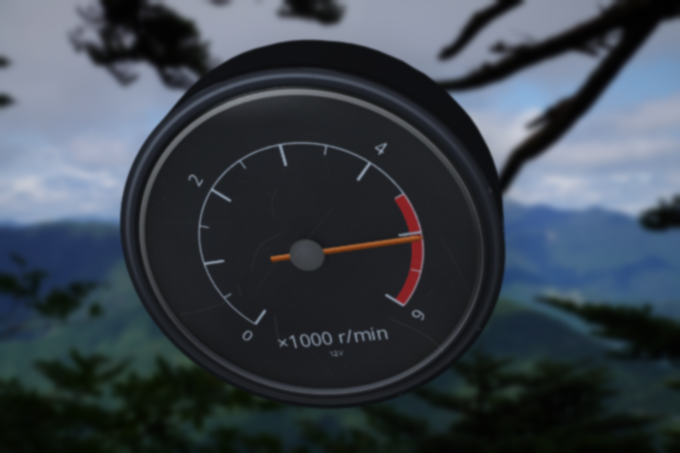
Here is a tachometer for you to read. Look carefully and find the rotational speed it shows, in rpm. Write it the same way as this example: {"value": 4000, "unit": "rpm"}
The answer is {"value": 5000, "unit": "rpm"}
